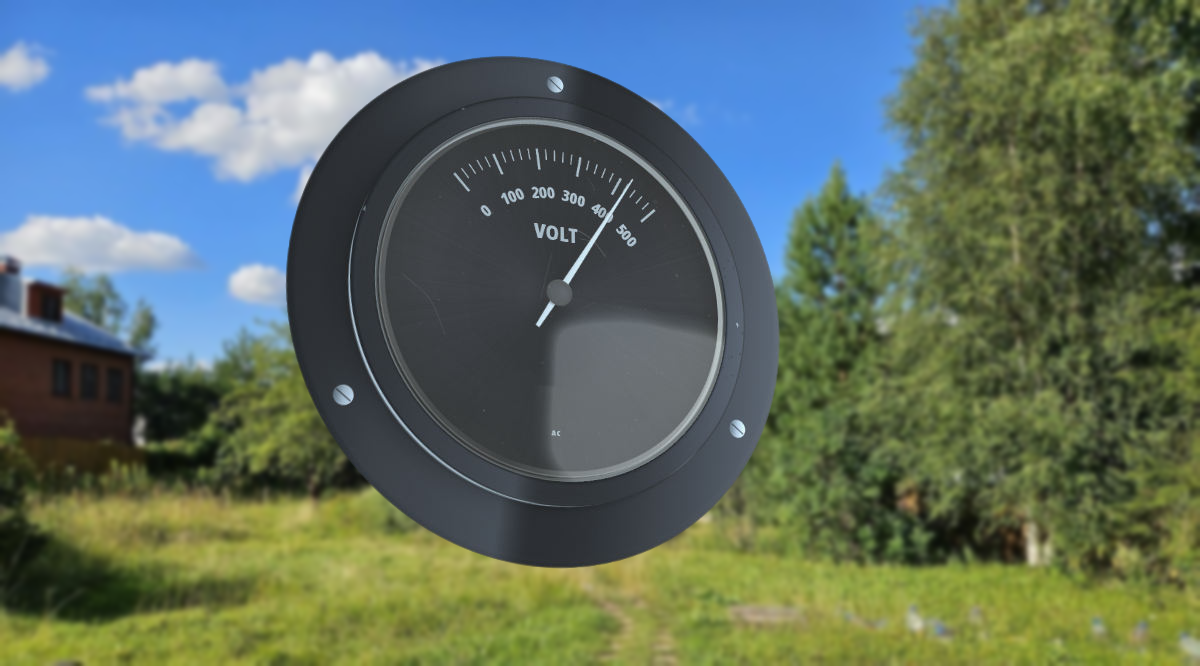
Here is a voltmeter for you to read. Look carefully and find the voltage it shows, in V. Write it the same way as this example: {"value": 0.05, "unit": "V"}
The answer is {"value": 420, "unit": "V"}
